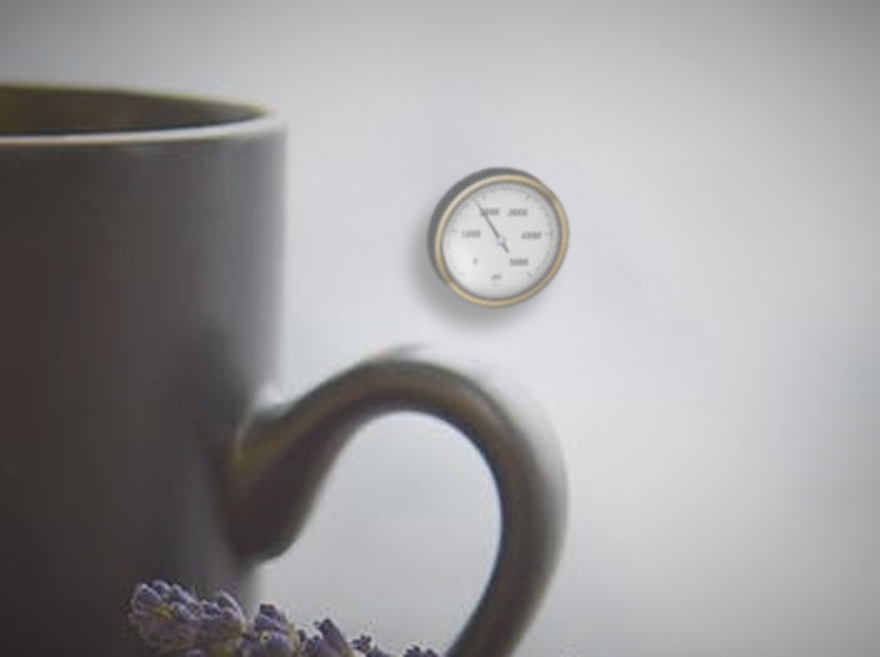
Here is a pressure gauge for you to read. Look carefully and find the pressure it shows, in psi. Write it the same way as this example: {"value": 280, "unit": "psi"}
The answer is {"value": 1800, "unit": "psi"}
